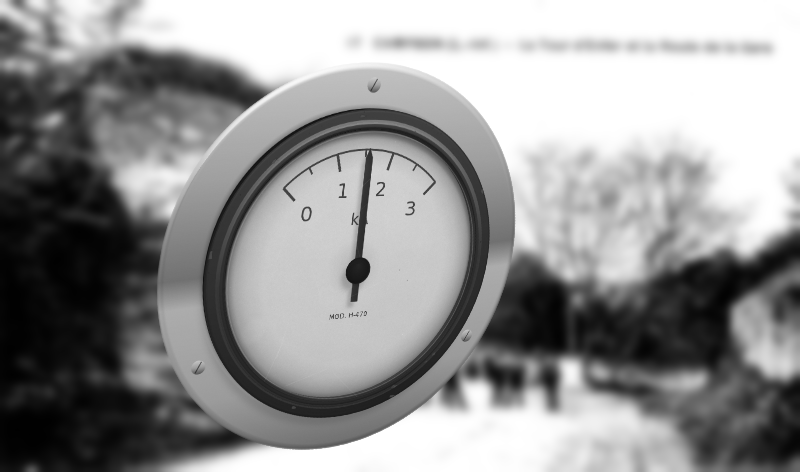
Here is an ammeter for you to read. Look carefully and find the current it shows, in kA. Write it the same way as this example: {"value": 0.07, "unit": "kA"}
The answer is {"value": 1.5, "unit": "kA"}
